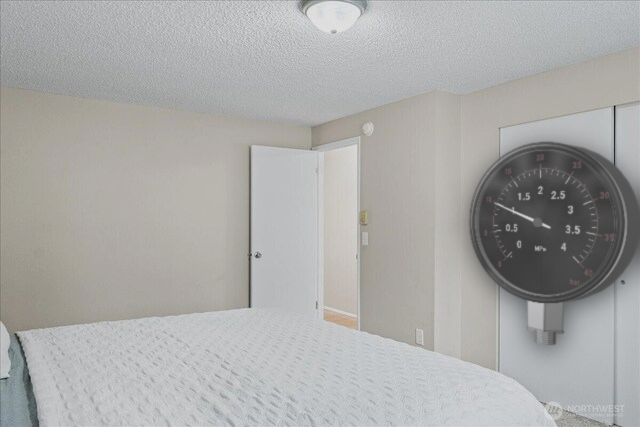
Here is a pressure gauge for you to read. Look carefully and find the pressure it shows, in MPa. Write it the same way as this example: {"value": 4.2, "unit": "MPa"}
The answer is {"value": 1, "unit": "MPa"}
